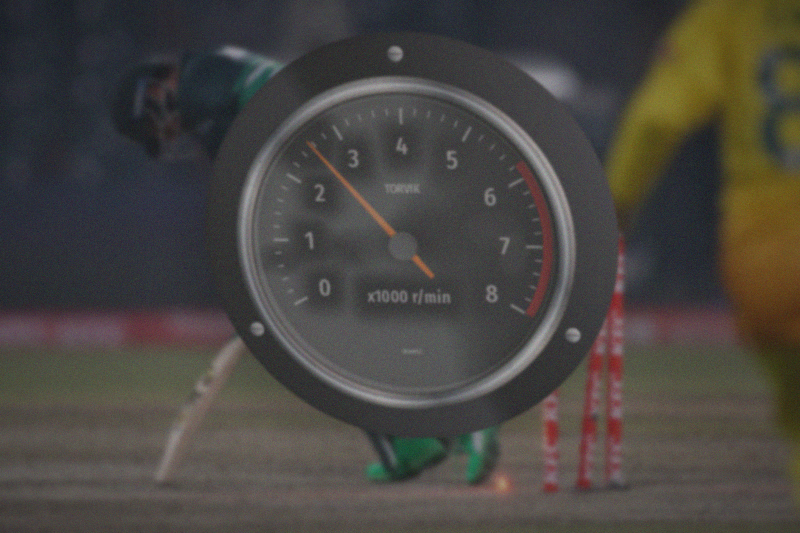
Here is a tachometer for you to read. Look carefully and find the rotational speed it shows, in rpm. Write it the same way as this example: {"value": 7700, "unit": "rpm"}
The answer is {"value": 2600, "unit": "rpm"}
